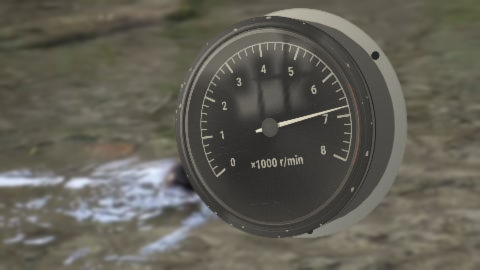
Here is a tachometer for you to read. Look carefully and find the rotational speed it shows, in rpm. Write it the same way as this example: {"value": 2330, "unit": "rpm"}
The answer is {"value": 6800, "unit": "rpm"}
